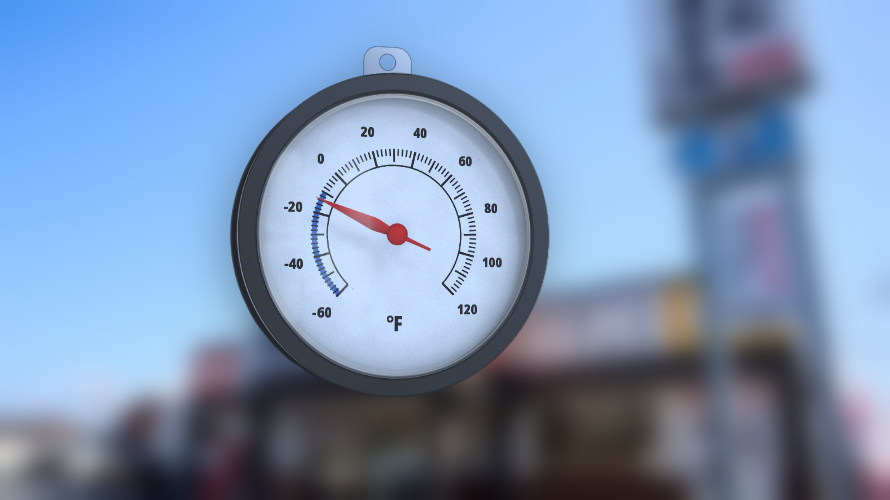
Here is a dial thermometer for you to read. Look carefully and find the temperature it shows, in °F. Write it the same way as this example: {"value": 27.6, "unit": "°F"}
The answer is {"value": -14, "unit": "°F"}
